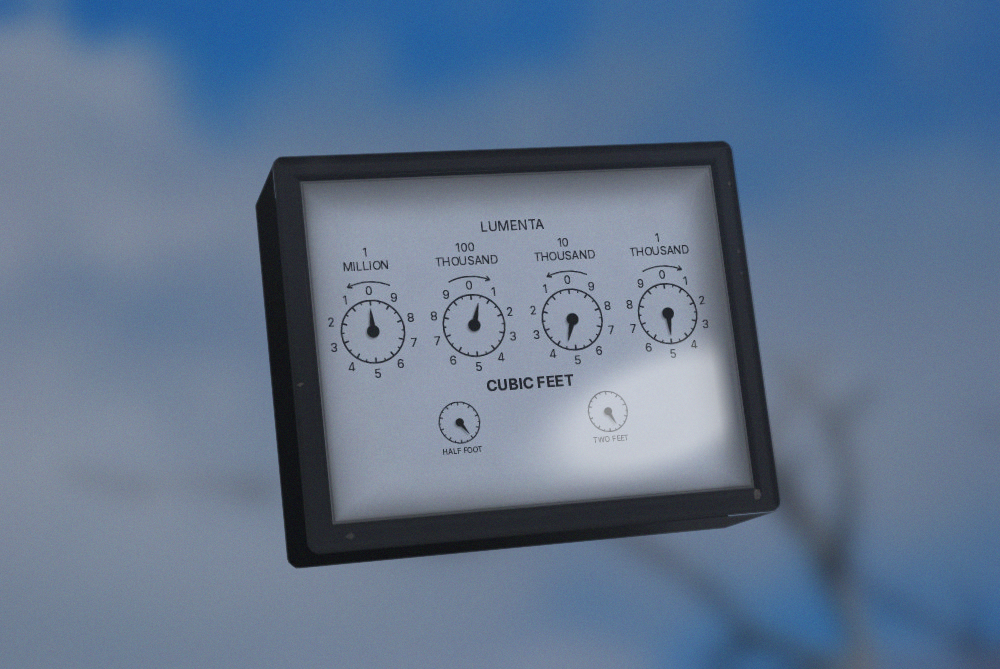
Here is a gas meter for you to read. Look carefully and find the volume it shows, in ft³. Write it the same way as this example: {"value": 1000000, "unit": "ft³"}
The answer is {"value": 4500, "unit": "ft³"}
